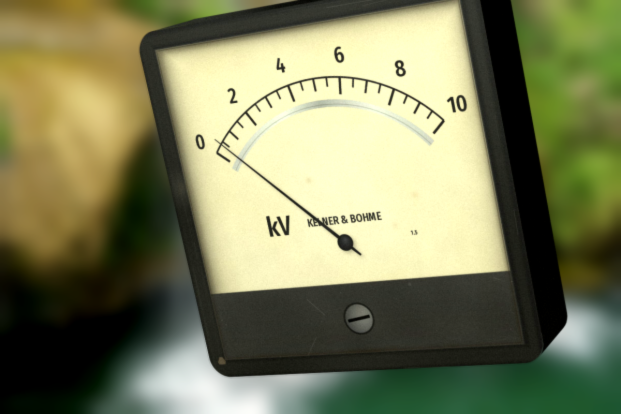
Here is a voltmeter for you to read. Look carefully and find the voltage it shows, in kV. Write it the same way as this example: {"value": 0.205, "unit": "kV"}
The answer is {"value": 0.5, "unit": "kV"}
